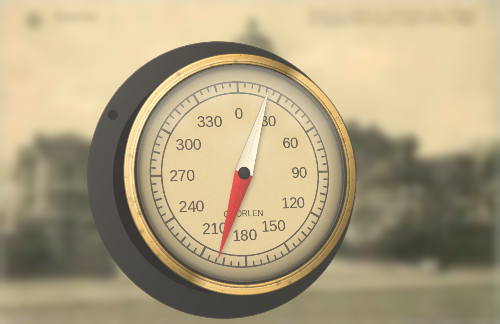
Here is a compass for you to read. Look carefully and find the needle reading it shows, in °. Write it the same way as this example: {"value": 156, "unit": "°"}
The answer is {"value": 200, "unit": "°"}
